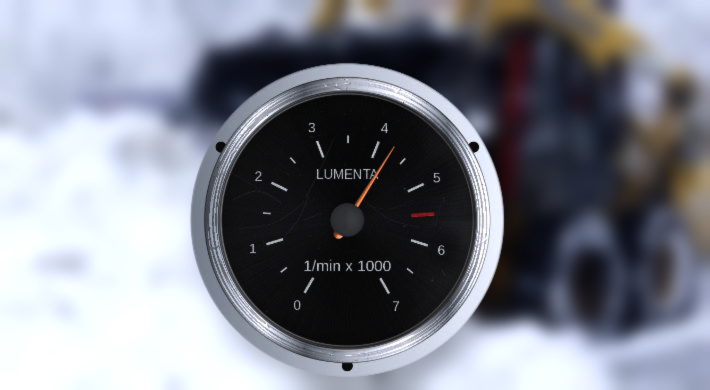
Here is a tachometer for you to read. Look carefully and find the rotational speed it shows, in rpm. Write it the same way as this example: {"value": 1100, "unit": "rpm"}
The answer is {"value": 4250, "unit": "rpm"}
